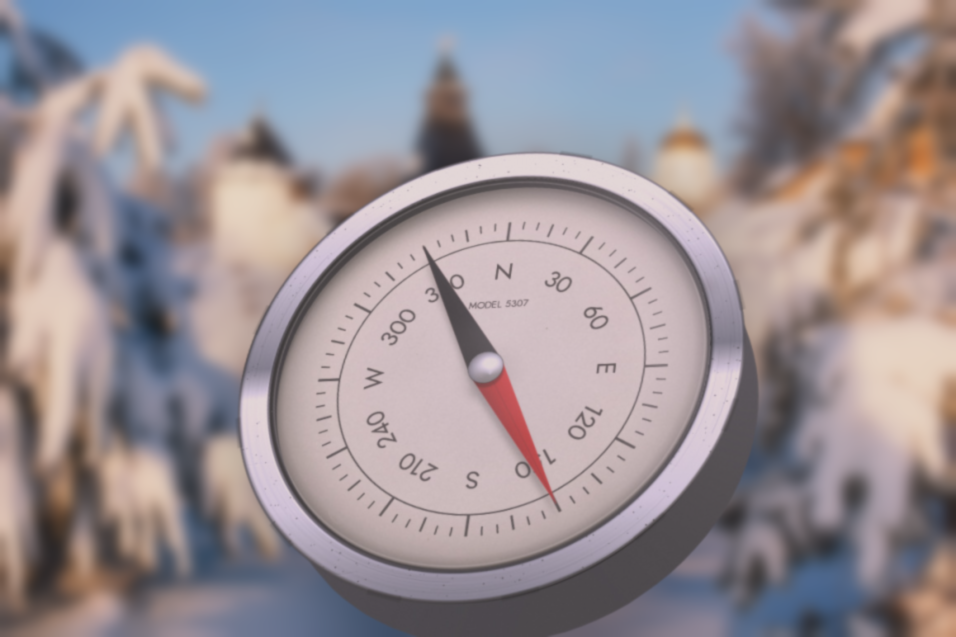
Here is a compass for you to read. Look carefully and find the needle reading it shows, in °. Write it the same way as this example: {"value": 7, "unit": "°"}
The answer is {"value": 150, "unit": "°"}
